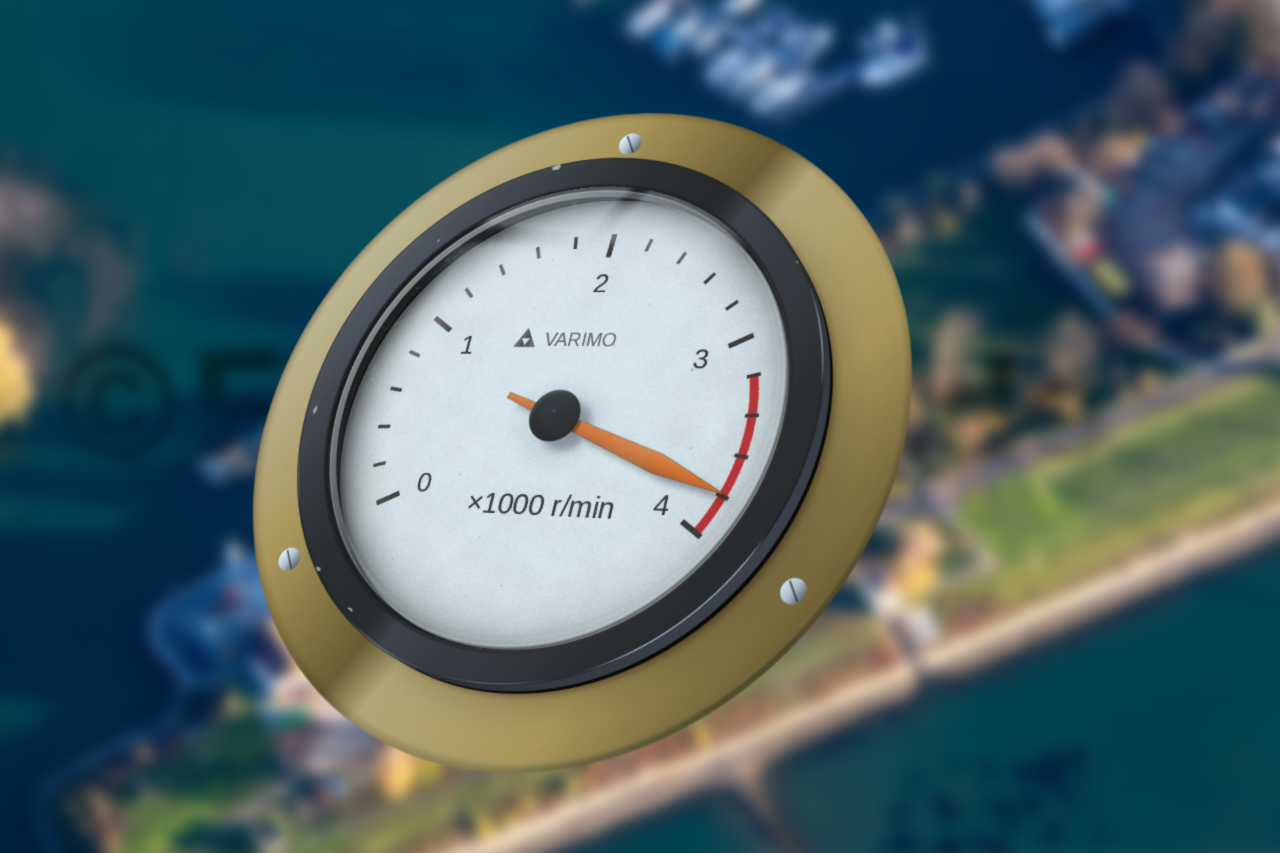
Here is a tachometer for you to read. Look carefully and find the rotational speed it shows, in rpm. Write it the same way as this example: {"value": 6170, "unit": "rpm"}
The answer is {"value": 3800, "unit": "rpm"}
